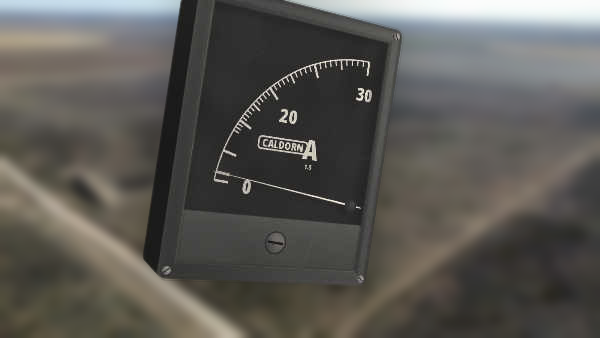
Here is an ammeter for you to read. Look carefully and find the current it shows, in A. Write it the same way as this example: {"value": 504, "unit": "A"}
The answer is {"value": 5, "unit": "A"}
